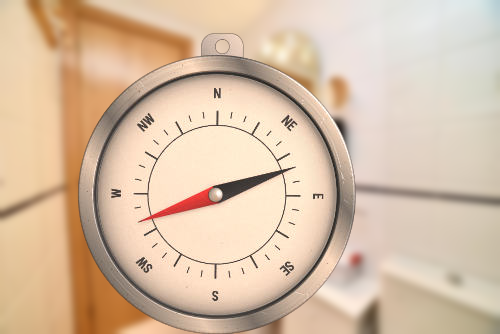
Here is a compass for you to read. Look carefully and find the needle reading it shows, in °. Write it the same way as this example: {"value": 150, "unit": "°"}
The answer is {"value": 250, "unit": "°"}
